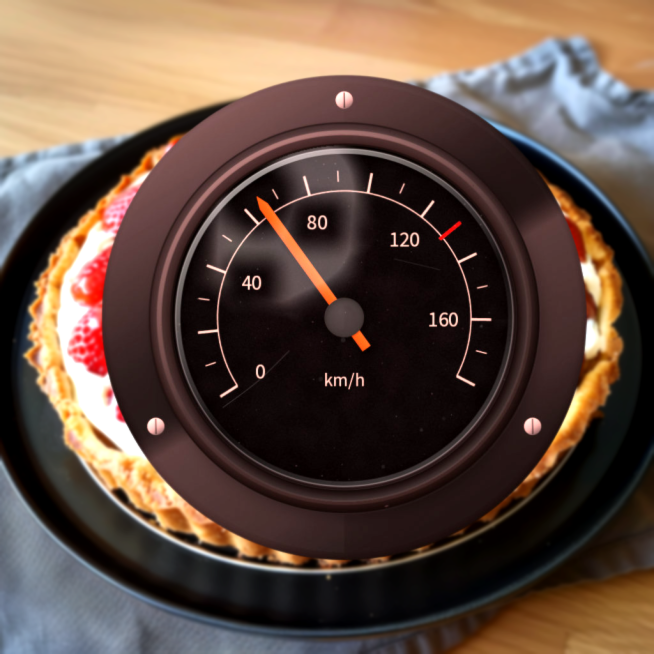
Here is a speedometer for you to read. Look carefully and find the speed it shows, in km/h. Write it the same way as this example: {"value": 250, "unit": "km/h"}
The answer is {"value": 65, "unit": "km/h"}
